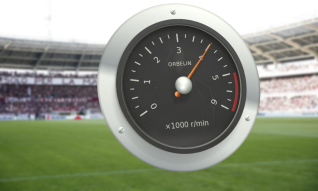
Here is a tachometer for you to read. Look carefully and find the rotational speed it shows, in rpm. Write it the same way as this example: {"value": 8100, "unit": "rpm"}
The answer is {"value": 4000, "unit": "rpm"}
